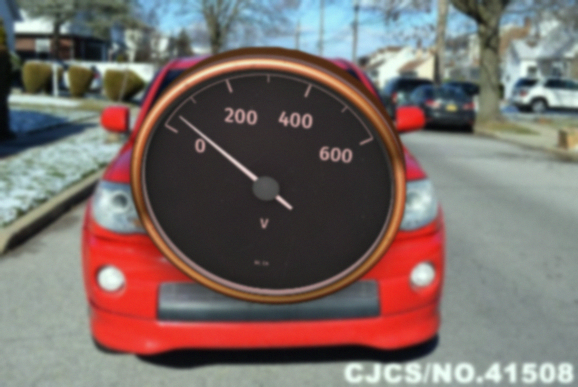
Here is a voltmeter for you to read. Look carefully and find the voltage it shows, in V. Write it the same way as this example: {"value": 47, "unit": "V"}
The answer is {"value": 50, "unit": "V"}
